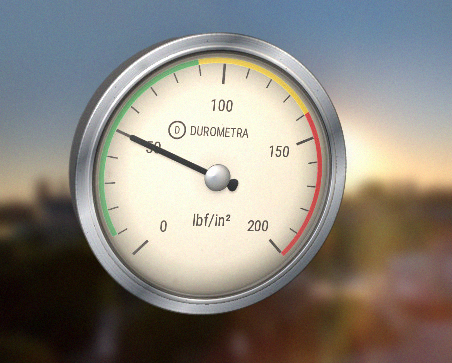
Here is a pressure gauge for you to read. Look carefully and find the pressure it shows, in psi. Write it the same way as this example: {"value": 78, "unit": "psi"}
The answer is {"value": 50, "unit": "psi"}
